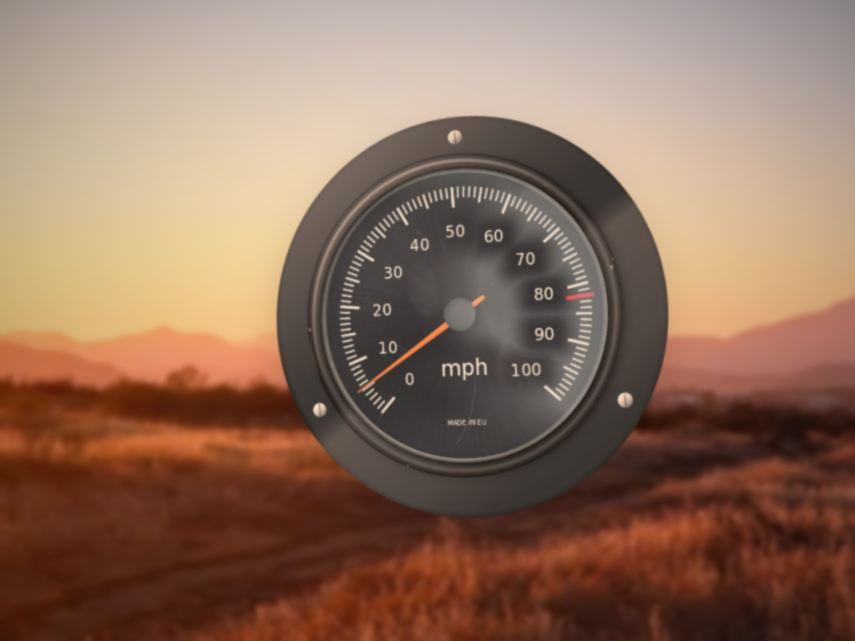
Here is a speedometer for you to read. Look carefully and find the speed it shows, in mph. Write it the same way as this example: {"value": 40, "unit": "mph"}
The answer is {"value": 5, "unit": "mph"}
